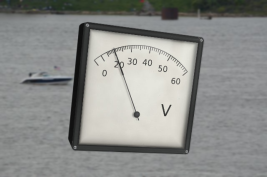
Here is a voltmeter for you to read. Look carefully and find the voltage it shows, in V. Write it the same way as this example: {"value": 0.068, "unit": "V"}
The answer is {"value": 20, "unit": "V"}
